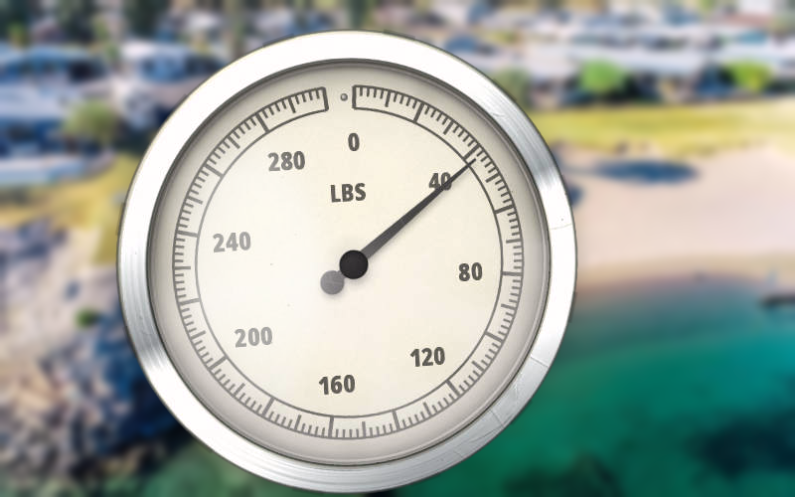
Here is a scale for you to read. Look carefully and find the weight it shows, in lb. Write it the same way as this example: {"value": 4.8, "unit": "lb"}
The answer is {"value": 42, "unit": "lb"}
